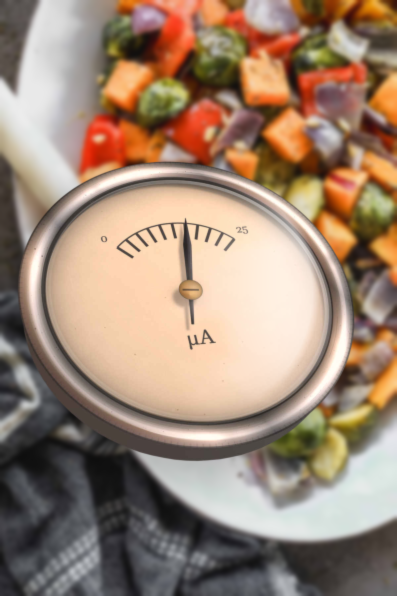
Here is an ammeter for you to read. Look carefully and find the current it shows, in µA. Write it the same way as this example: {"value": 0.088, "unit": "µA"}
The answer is {"value": 15, "unit": "µA"}
